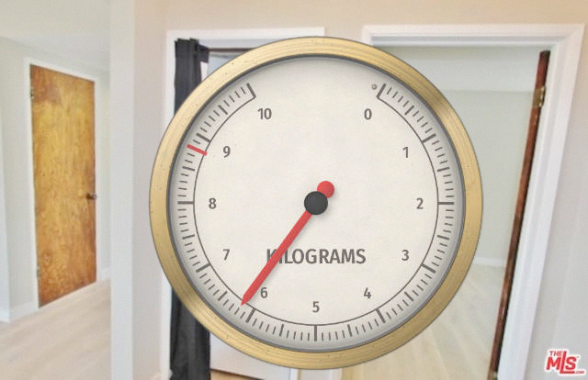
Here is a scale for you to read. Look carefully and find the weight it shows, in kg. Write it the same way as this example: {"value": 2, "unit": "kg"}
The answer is {"value": 6.2, "unit": "kg"}
